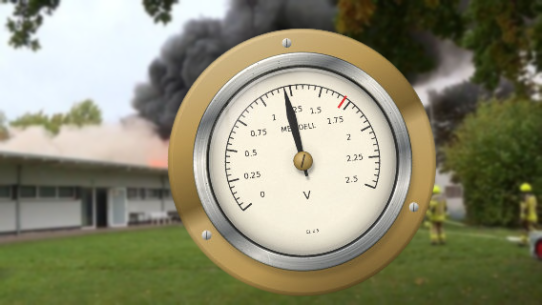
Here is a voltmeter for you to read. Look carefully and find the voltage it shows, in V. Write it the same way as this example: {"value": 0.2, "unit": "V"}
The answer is {"value": 1.2, "unit": "V"}
